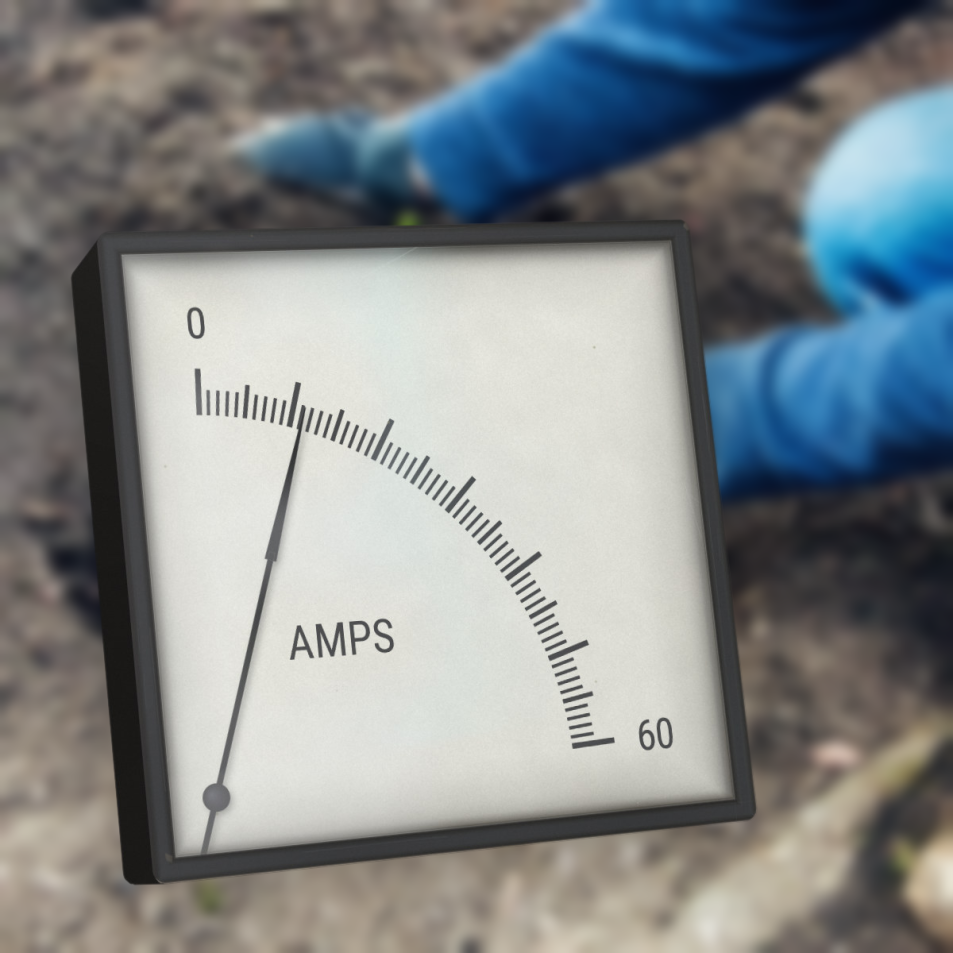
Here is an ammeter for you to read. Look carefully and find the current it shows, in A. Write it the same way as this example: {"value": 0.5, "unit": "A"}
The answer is {"value": 11, "unit": "A"}
